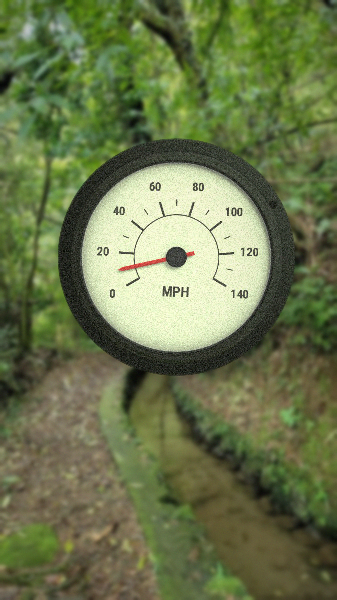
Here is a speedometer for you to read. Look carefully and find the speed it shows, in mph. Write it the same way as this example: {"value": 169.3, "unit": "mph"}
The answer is {"value": 10, "unit": "mph"}
